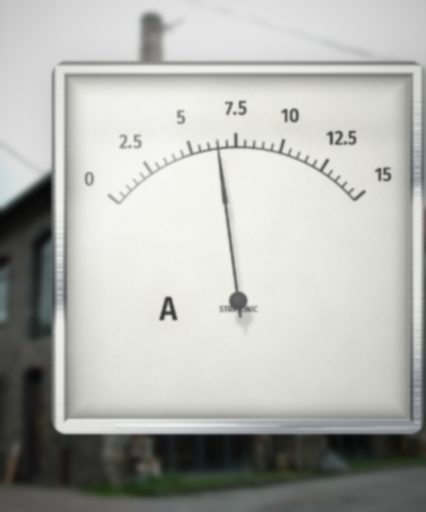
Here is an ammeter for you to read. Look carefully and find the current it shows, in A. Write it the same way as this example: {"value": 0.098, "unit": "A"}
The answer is {"value": 6.5, "unit": "A"}
